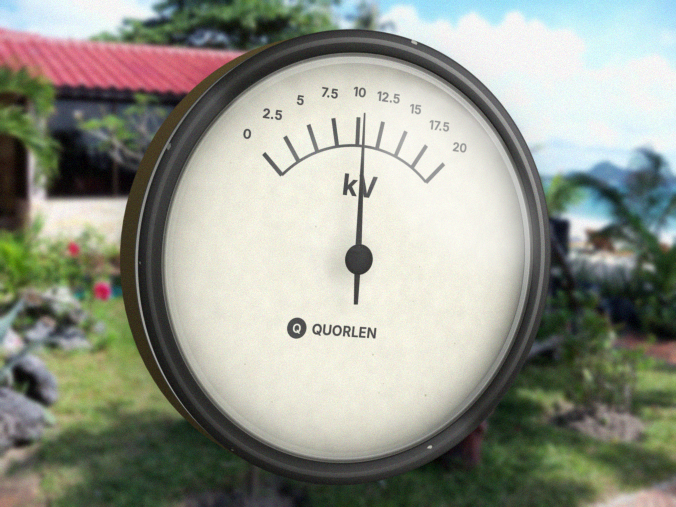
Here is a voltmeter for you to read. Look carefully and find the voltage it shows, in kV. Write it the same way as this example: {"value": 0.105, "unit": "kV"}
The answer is {"value": 10, "unit": "kV"}
